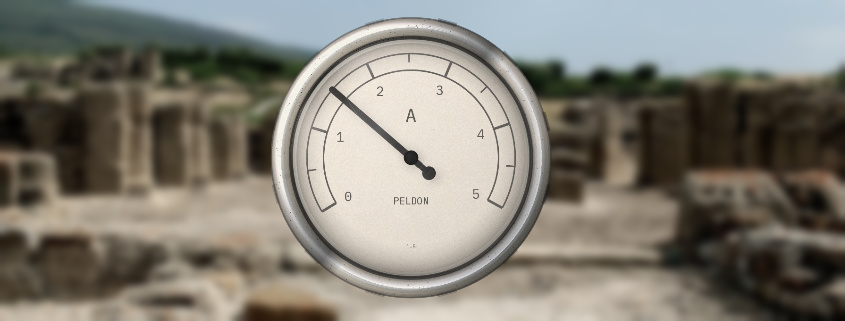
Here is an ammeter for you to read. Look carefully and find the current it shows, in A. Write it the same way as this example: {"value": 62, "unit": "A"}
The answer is {"value": 1.5, "unit": "A"}
